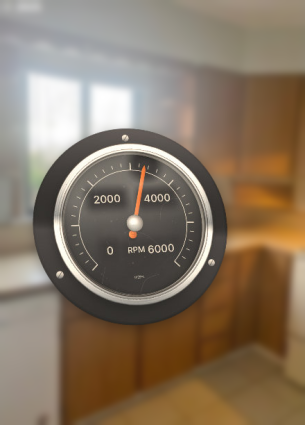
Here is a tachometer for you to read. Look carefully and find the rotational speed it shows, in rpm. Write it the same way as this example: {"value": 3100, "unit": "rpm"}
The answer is {"value": 3300, "unit": "rpm"}
